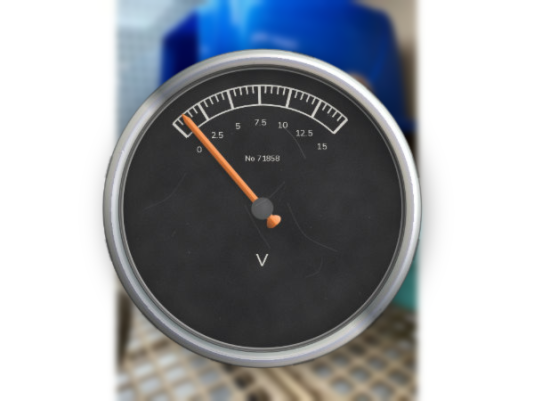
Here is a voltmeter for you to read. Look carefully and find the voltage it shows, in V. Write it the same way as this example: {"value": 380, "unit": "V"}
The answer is {"value": 1, "unit": "V"}
